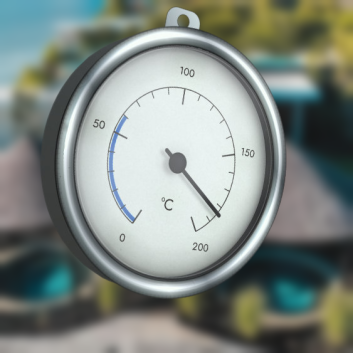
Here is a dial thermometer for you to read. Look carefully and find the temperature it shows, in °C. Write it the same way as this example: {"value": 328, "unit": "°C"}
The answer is {"value": 185, "unit": "°C"}
